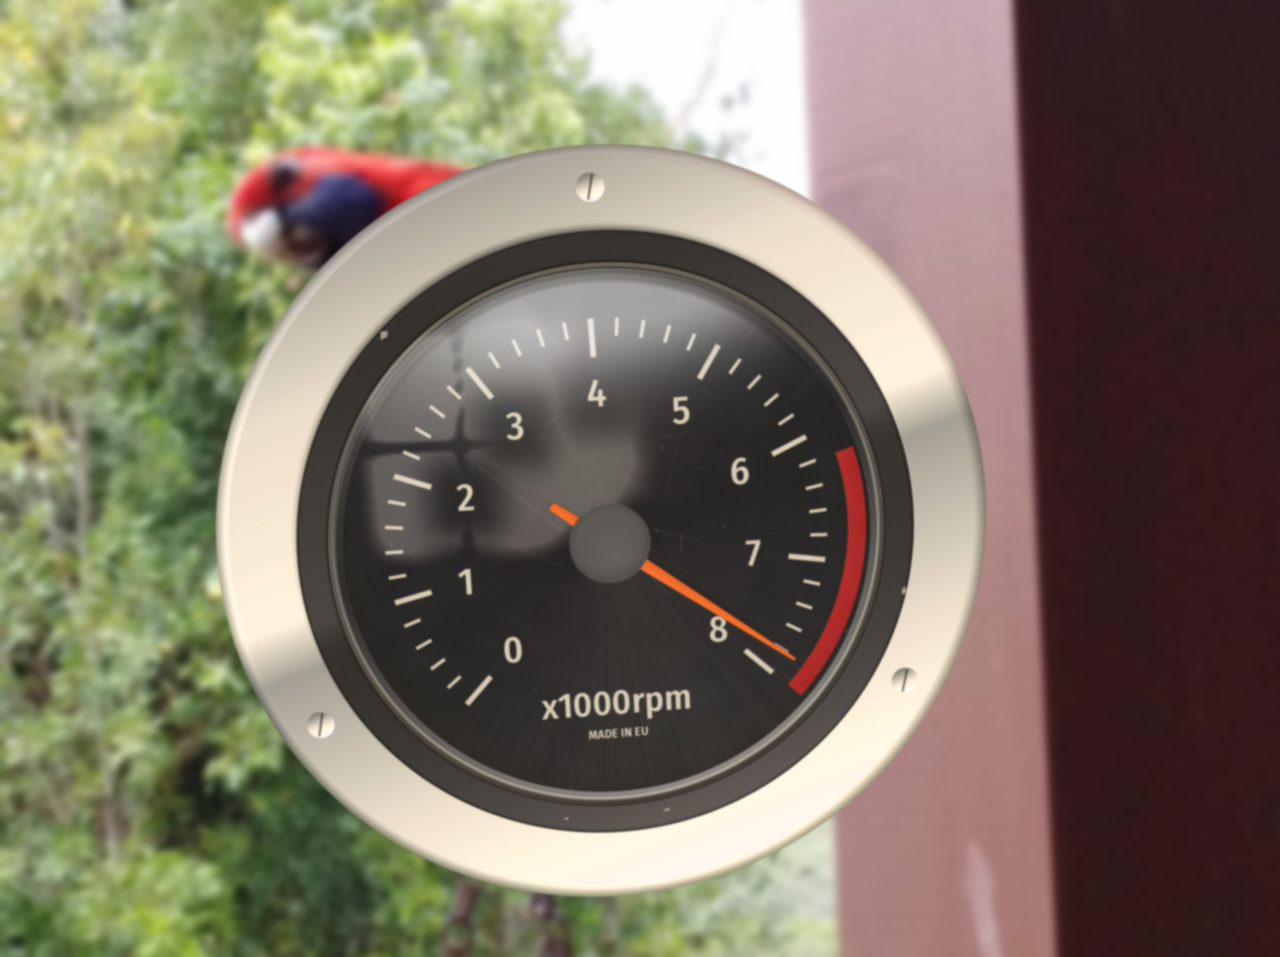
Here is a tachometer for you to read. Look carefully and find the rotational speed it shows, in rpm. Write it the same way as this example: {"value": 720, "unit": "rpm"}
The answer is {"value": 7800, "unit": "rpm"}
